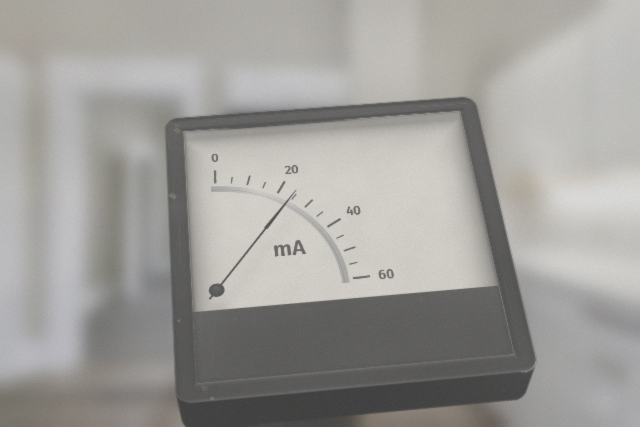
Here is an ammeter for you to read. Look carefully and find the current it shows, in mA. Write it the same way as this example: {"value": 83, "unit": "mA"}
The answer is {"value": 25, "unit": "mA"}
